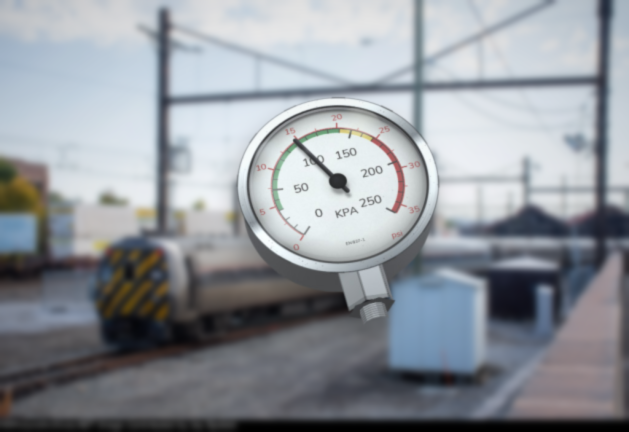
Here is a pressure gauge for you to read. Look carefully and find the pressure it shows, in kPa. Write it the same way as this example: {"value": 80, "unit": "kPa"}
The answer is {"value": 100, "unit": "kPa"}
